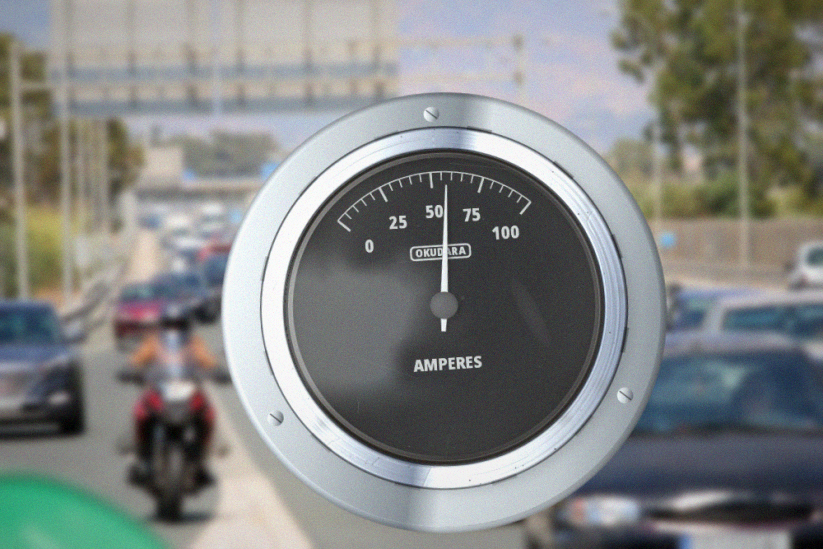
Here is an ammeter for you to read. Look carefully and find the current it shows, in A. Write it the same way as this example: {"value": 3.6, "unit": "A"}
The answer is {"value": 57.5, "unit": "A"}
